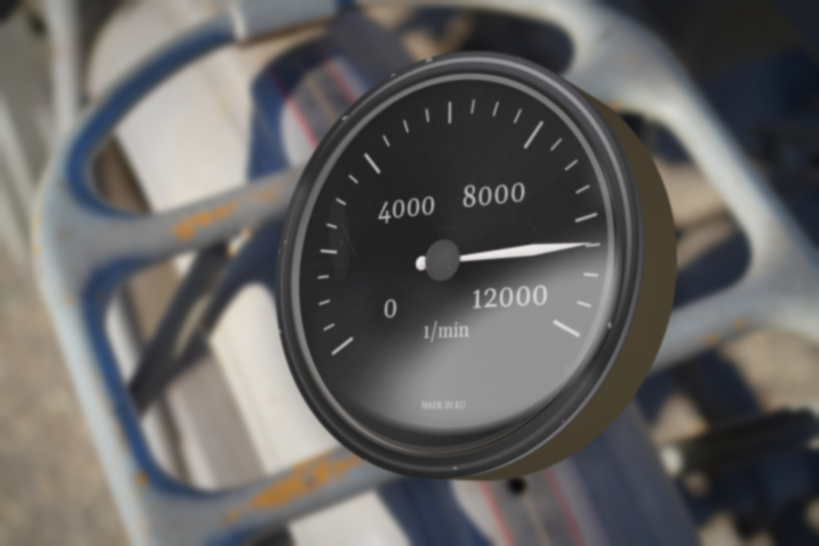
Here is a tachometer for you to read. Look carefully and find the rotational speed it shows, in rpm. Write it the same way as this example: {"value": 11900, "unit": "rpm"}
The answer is {"value": 10500, "unit": "rpm"}
